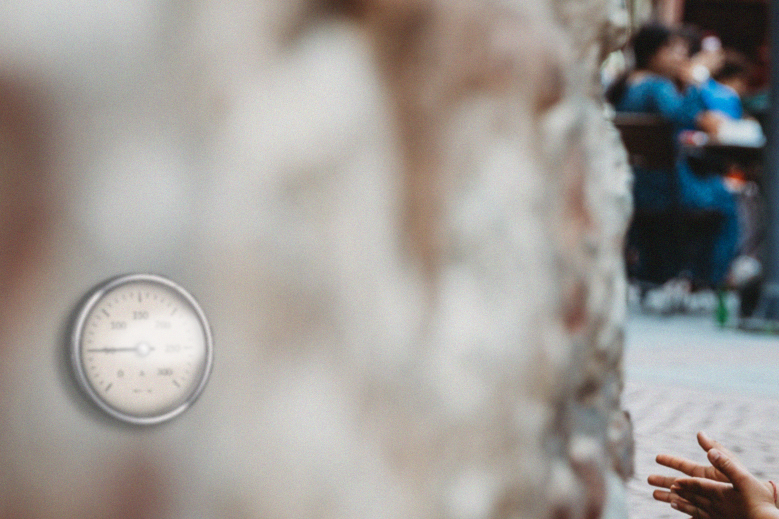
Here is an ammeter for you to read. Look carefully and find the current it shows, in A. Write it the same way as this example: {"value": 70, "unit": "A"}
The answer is {"value": 50, "unit": "A"}
